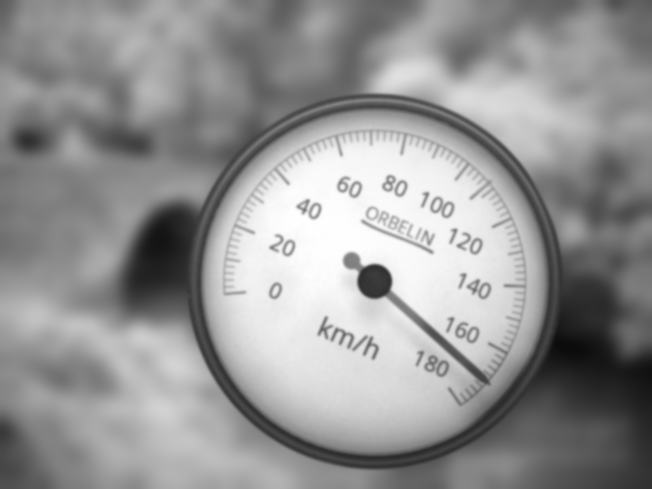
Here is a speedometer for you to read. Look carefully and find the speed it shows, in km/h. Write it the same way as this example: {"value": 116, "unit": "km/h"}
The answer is {"value": 170, "unit": "km/h"}
